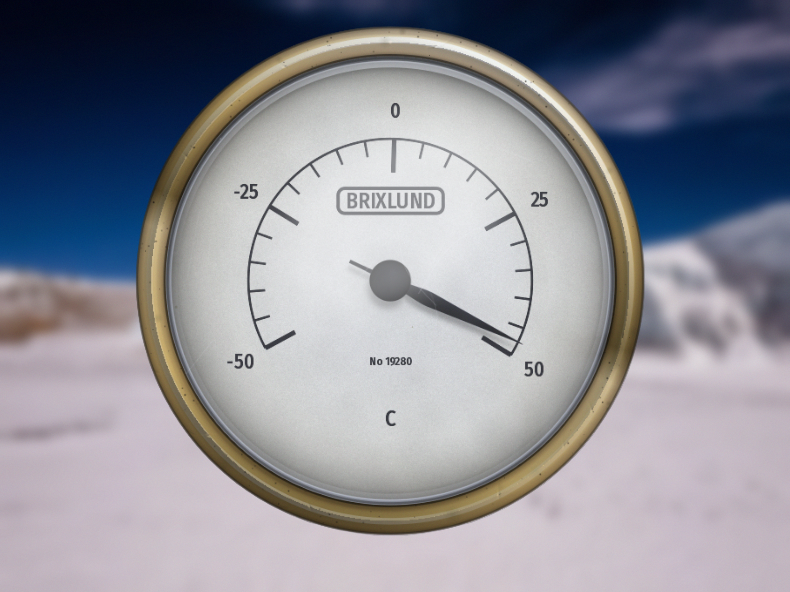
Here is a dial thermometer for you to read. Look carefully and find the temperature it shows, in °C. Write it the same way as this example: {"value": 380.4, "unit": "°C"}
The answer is {"value": 47.5, "unit": "°C"}
